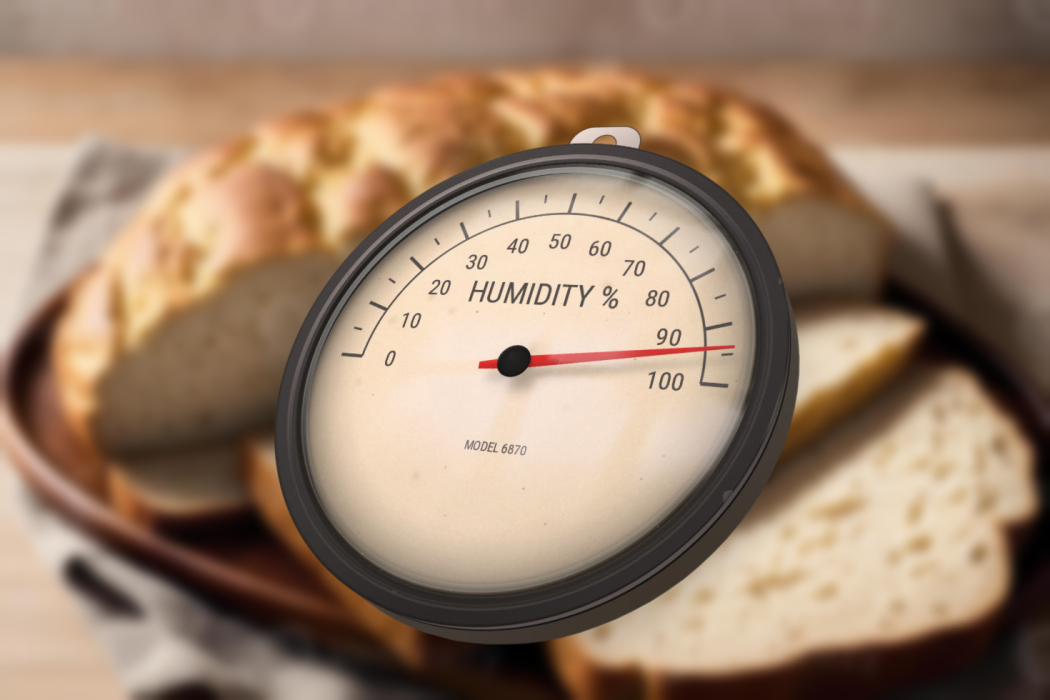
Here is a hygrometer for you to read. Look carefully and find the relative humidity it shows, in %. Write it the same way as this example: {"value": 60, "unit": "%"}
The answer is {"value": 95, "unit": "%"}
